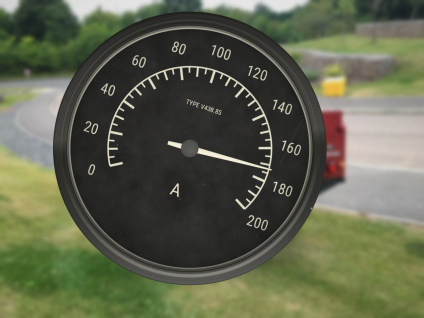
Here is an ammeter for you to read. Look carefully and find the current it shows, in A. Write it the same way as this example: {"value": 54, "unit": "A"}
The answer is {"value": 172.5, "unit": "A"}
